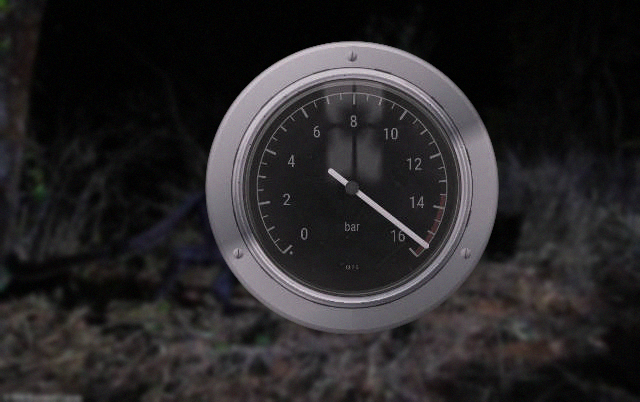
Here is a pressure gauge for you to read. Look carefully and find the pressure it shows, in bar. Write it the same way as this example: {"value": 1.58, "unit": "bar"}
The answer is {"value": 15.5, "unit": "bar"}
